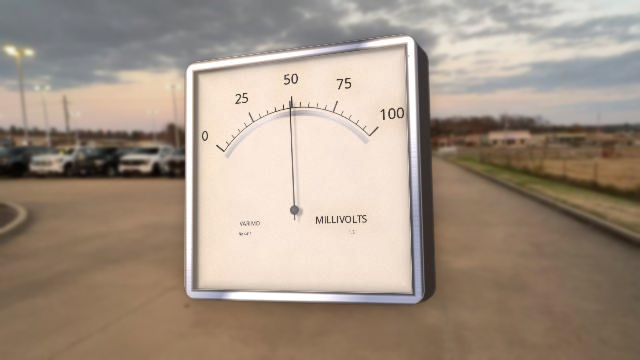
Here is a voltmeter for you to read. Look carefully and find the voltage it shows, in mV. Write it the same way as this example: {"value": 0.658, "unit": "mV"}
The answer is {"value": 50, "unit": "mV"}
